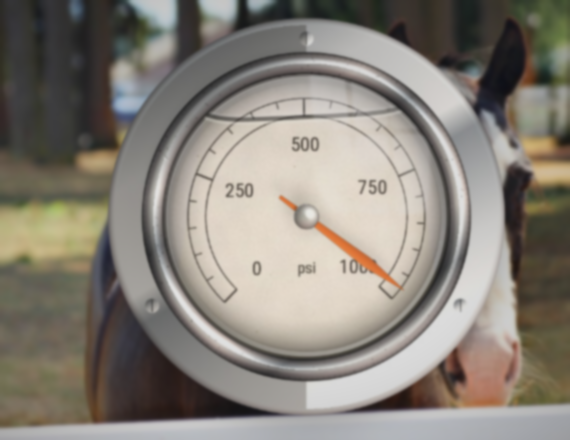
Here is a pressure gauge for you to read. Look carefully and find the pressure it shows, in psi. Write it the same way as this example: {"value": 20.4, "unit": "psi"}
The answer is {"value": 975, "unit": "psi"}
